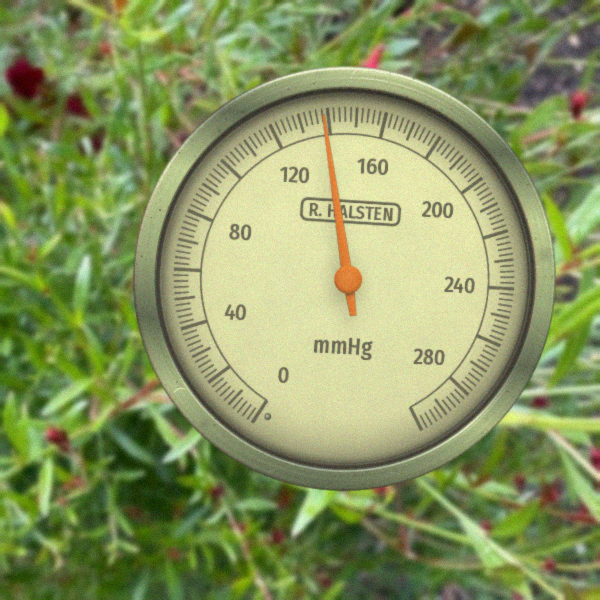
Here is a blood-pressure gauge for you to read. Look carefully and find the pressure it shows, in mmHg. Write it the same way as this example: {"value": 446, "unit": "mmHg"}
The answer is {"value": 138, "unit": "mmHg"}
